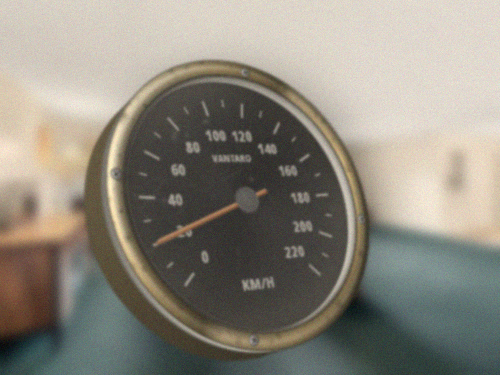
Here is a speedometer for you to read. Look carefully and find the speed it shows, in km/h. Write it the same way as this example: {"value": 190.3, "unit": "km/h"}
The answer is {"value": 20, "unit": "km/h"}
